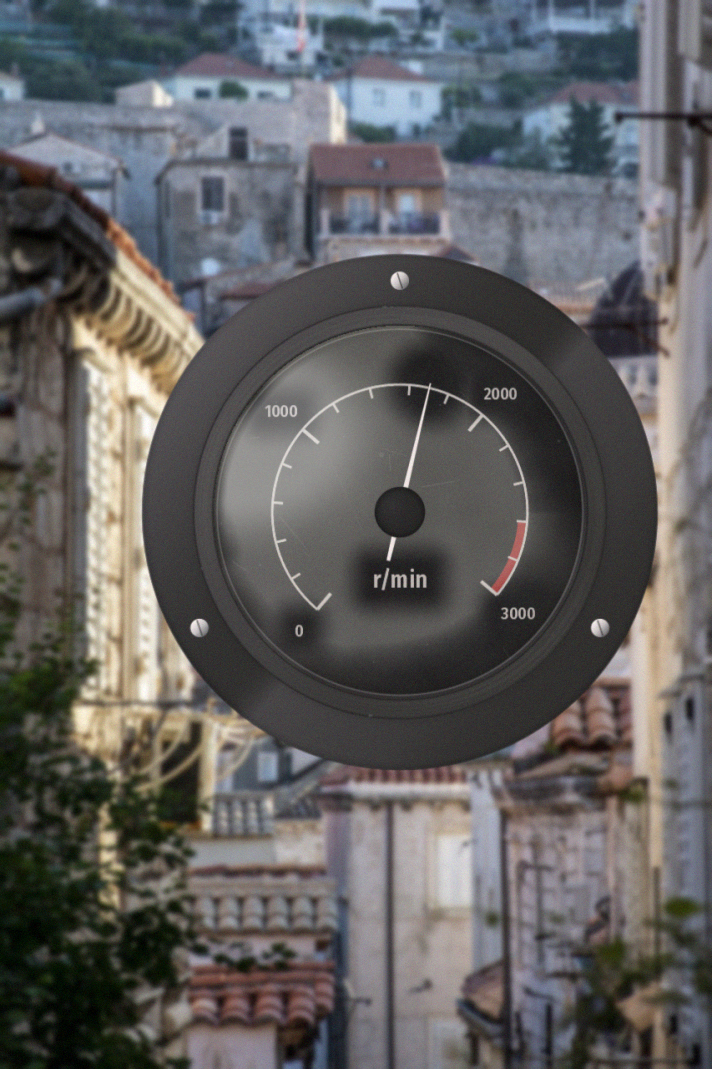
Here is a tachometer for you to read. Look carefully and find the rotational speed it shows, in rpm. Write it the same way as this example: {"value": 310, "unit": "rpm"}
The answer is {"value": 1700, "unit": "rpm"}
